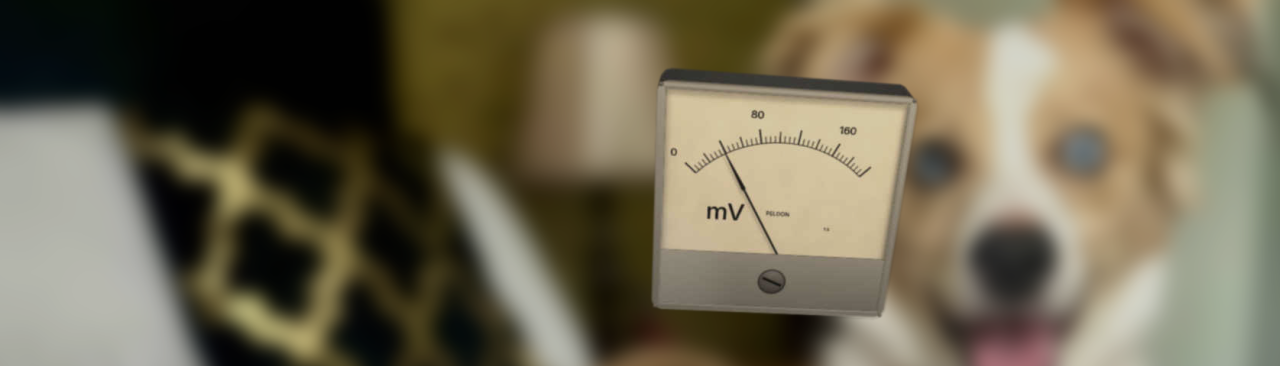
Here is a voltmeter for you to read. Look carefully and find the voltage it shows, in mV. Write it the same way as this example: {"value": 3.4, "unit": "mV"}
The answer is {"value": 40, "unit": "mV"}
